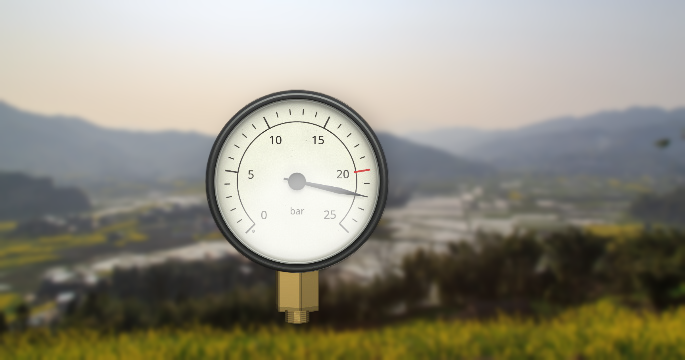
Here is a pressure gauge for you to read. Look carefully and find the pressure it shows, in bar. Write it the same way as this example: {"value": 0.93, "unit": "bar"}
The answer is {"value": 22, "unit": "bar"}
